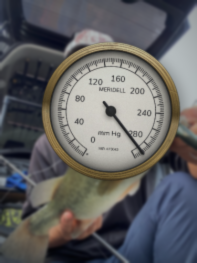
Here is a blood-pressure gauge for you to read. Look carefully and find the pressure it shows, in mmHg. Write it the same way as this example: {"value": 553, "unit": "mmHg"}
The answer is {"value": 290, "unit": "mmHg"}
